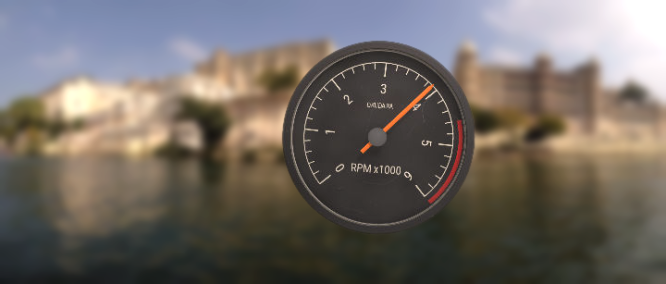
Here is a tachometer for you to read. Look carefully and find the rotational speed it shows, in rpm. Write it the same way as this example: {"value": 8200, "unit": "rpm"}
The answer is {"value": 3900, "unit": "rpm"}
